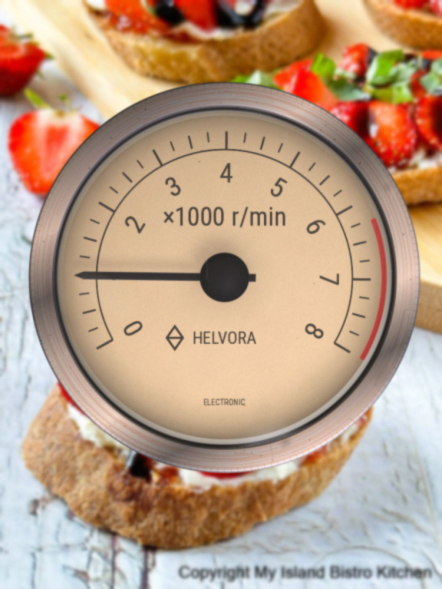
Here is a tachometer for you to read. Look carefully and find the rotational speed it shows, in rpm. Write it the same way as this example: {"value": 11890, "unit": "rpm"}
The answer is {"value": 1000, "unit": "rpm"}
